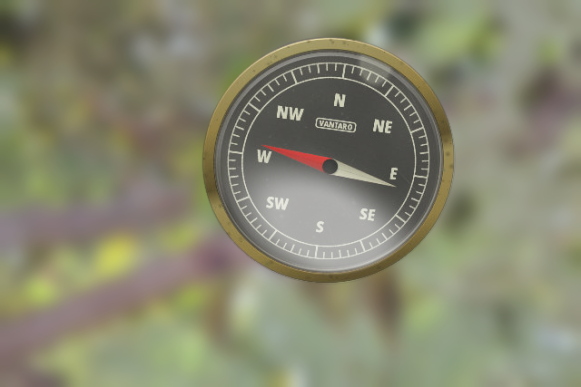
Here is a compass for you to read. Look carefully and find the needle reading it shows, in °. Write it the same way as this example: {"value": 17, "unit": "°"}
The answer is {"value": 280, "unit": "°"}
